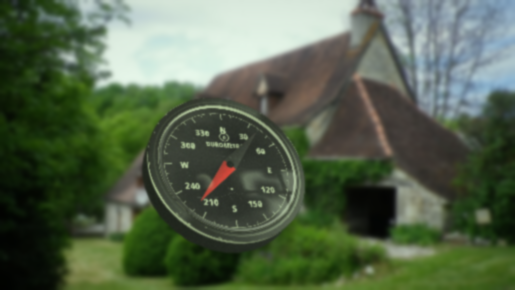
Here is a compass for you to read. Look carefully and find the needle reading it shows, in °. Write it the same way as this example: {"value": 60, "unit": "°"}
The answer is {"value": 220, "unit": "°"}
